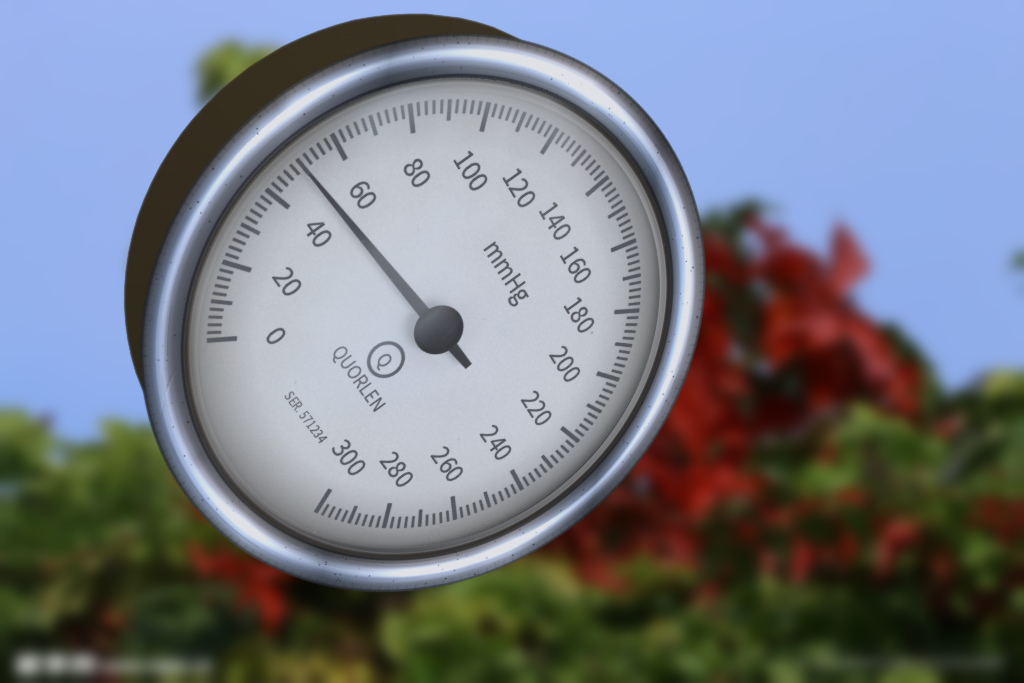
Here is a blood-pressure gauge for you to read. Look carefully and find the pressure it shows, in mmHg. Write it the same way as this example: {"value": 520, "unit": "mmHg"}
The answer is {"value": 50, "unit": "mmHg"}
